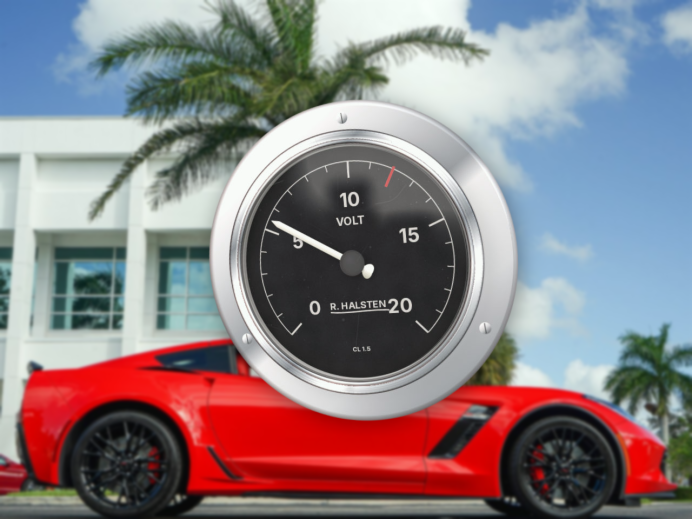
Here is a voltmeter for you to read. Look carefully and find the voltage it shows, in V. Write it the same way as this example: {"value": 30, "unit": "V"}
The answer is {"value": 5.5, "unit": "V"}
